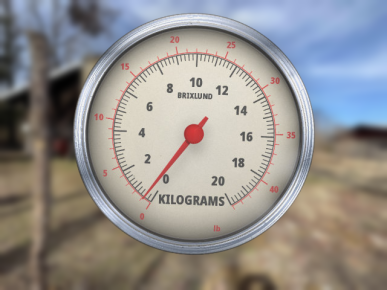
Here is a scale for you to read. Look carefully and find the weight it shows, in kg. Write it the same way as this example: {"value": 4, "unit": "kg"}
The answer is {"value": 0.4, "unit": "kg"}
